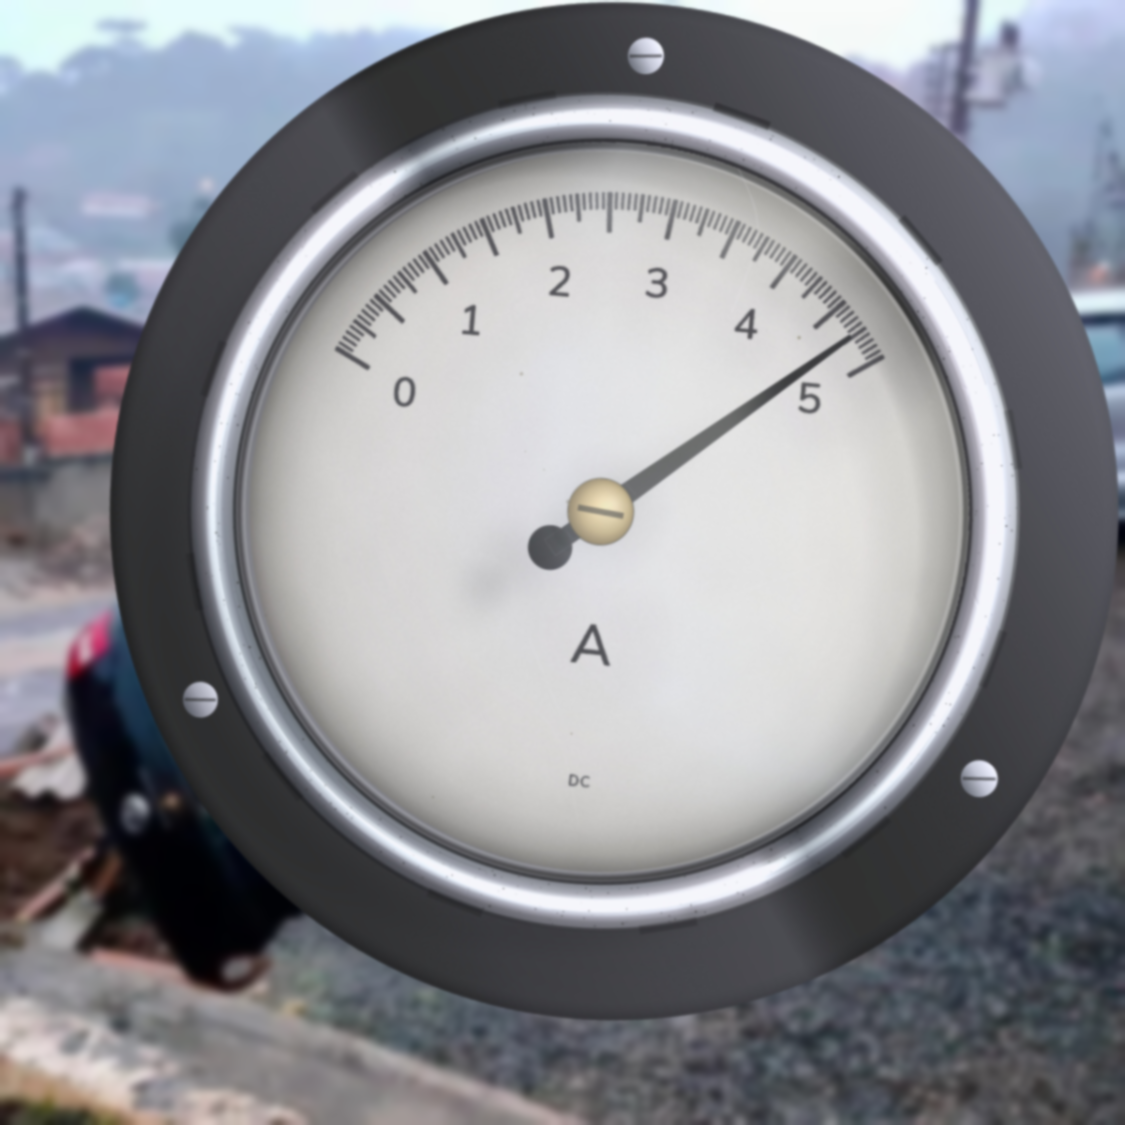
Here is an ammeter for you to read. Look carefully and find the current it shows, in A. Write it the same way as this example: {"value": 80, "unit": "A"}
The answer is {"value": 4.75, "unit": "A"}
